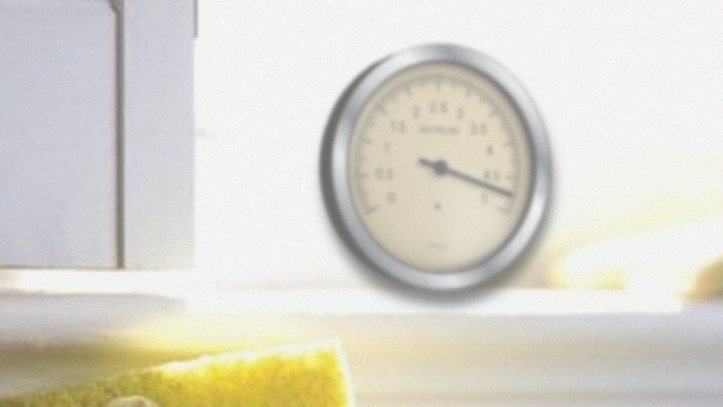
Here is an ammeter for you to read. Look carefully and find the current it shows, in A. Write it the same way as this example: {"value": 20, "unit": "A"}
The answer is {"value": 4.75, "unit": "A"}
